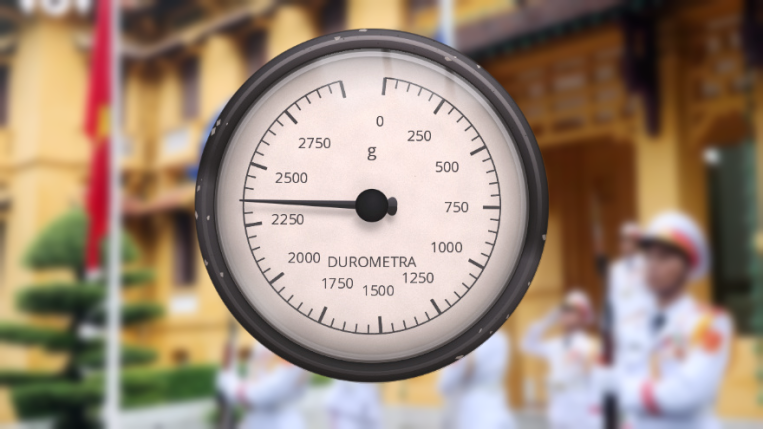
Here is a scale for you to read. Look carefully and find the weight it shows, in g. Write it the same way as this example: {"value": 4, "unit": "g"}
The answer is {"value": 2350, "unit": "g"}
